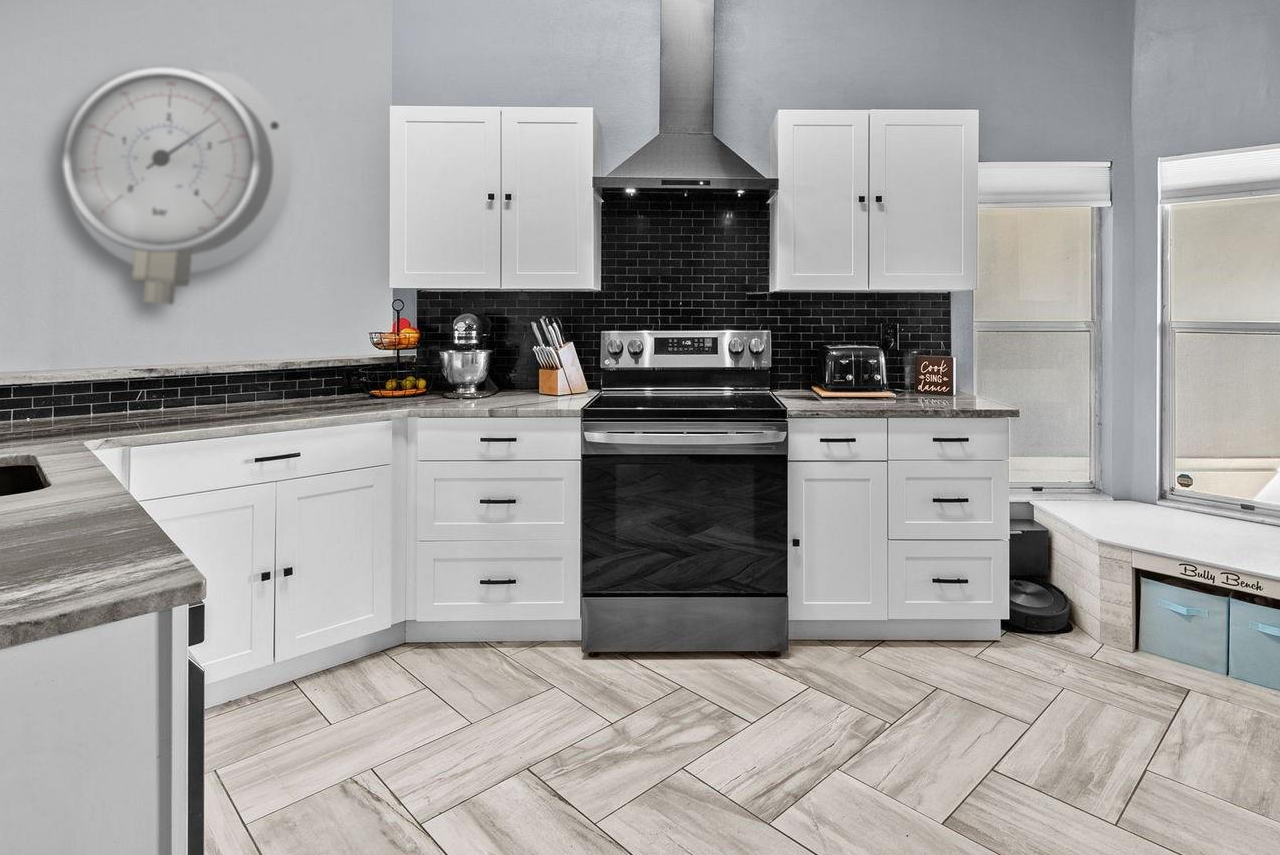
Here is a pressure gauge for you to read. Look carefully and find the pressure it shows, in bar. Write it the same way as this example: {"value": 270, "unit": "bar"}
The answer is {"value": 2.75, "unit": "bar"}
